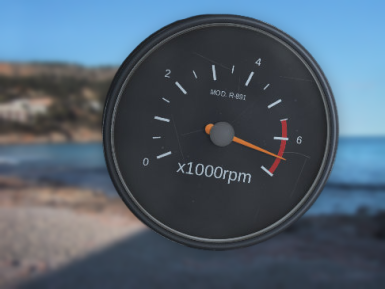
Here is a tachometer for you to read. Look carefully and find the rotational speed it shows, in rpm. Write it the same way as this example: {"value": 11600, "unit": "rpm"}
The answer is {"value": 6500, "unit": "rpm"}
